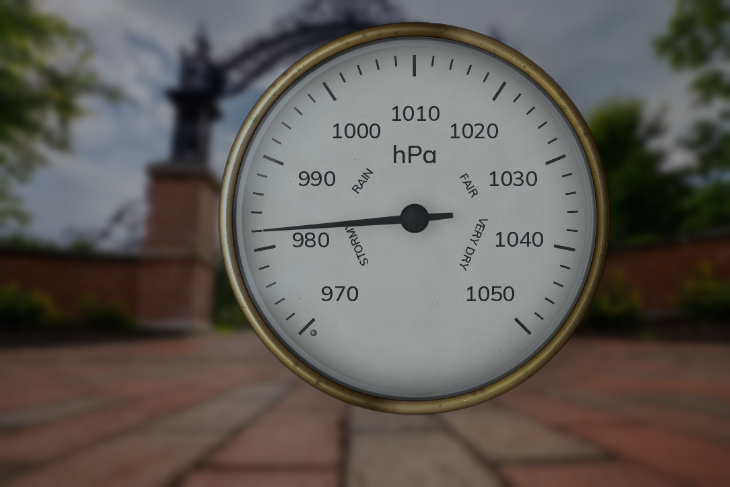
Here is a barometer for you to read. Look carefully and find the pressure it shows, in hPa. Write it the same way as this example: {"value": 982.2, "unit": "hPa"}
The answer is {"value": 982, "unit": "hPa"}
